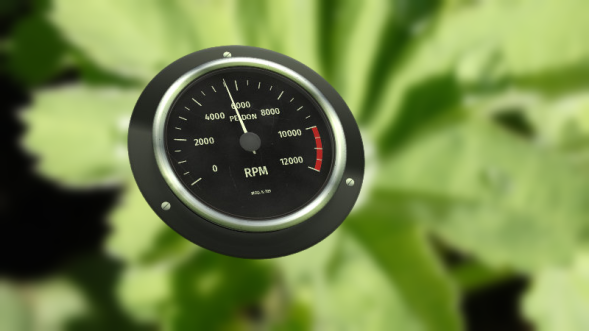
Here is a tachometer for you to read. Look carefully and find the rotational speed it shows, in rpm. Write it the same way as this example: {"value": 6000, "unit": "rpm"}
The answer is {"value": 5500, "unit": "rpm"}
